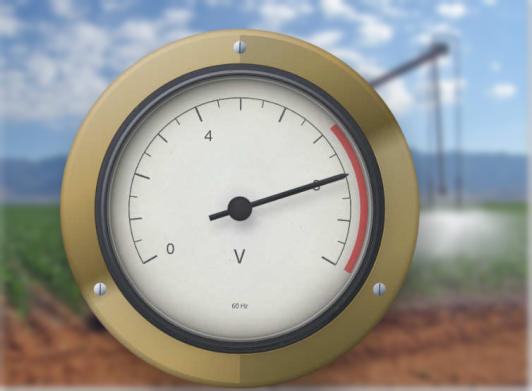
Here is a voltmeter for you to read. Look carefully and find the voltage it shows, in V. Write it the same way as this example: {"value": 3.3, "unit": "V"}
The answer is {"value": 8, "unit": "V"}
